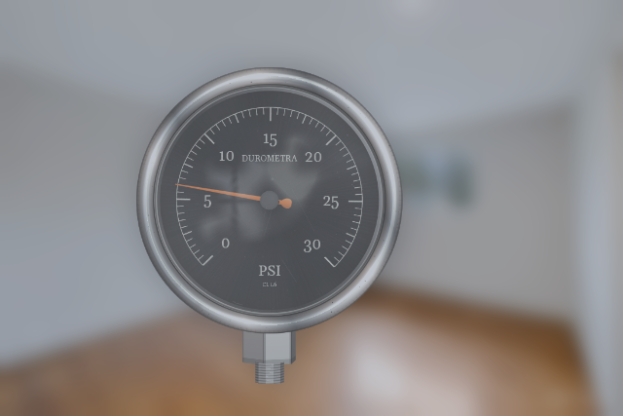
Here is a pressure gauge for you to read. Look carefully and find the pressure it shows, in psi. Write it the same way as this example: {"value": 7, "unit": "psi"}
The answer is {"value": 6, "unit": "psi"}
